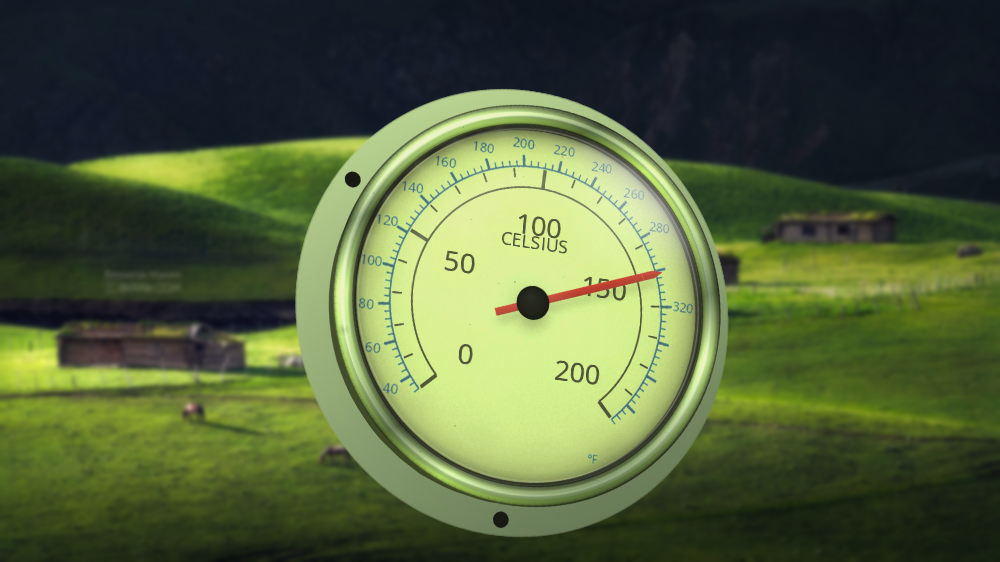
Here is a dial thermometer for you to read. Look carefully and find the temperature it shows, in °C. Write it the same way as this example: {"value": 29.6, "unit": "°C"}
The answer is {"value": 150, "unit": "°C"}
